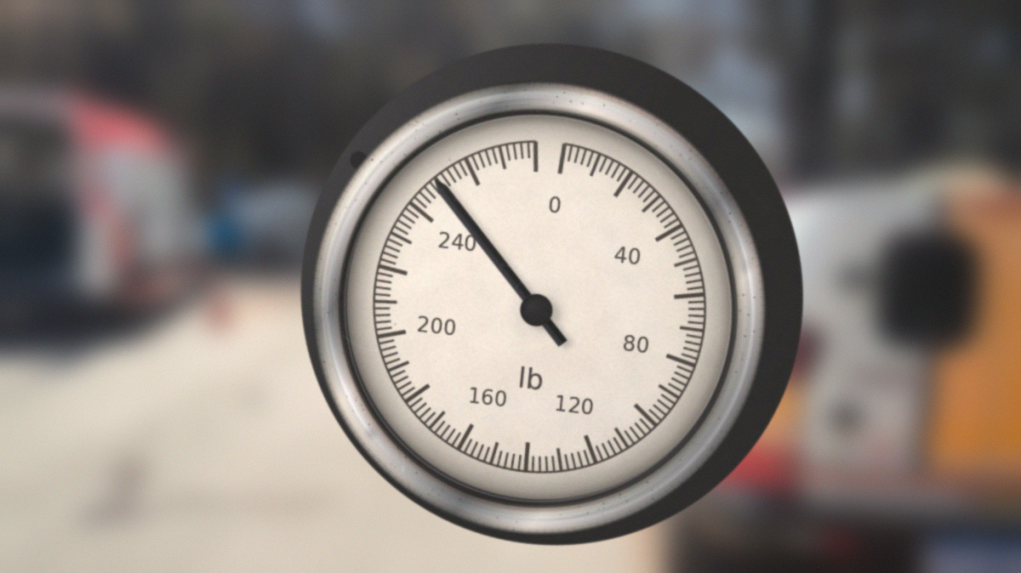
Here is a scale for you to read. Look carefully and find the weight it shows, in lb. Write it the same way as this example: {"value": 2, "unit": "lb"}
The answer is {"value": 250, "unit": "lb"}
